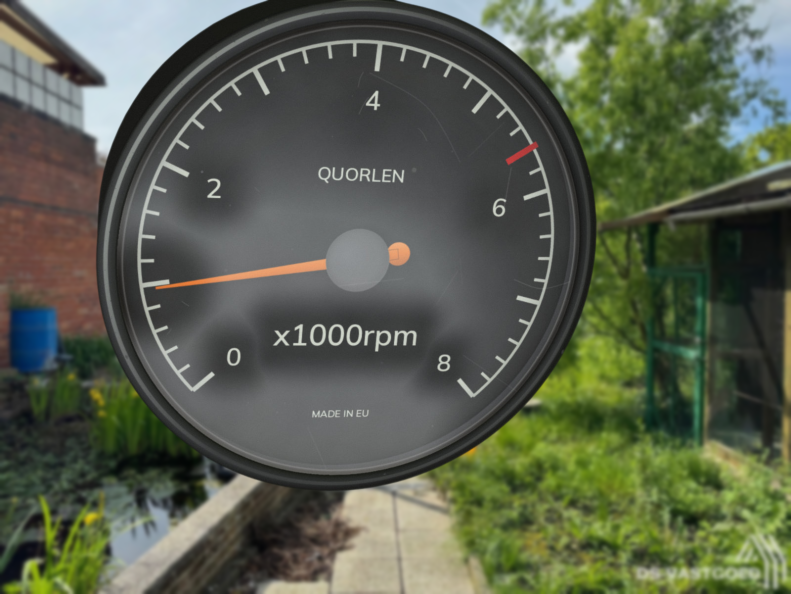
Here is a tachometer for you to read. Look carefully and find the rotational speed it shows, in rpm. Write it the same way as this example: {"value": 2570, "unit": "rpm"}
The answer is {"value": 1000, "unit": "rpm"}
